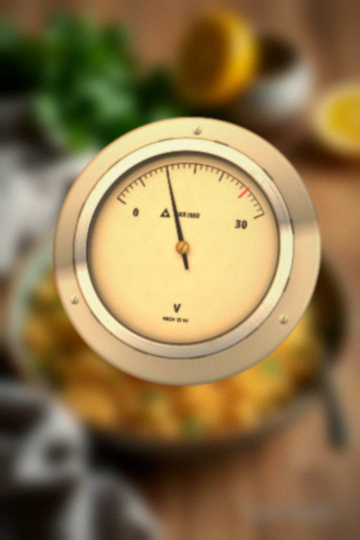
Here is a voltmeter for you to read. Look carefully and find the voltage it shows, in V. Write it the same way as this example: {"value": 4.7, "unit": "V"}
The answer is {"value": 10, "unit": "V"}
